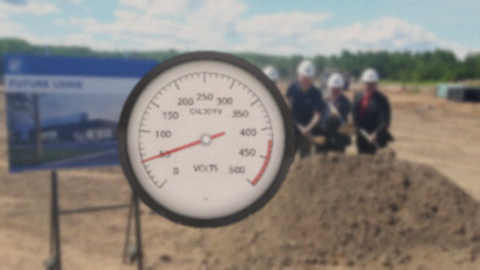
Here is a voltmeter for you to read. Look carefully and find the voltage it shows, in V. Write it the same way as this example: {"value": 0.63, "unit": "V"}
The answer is {"value": 50, "unit": "V"}
